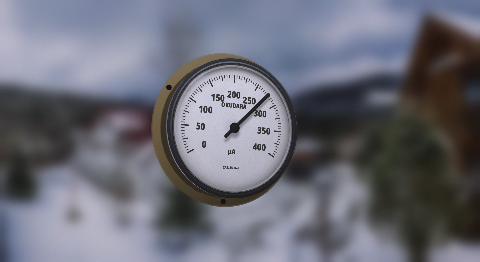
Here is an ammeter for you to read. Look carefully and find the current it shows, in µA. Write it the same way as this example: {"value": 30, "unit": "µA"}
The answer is {"value": 275, "unit": "µA"}
